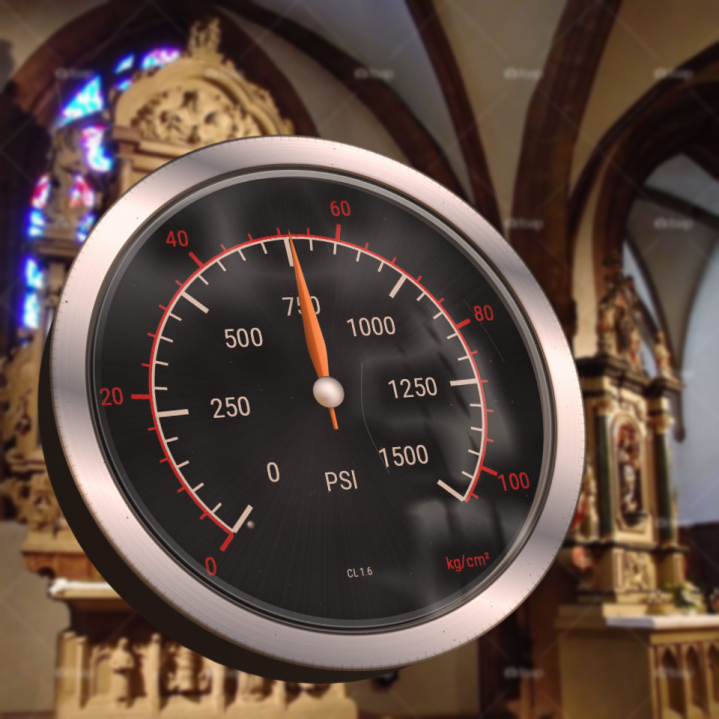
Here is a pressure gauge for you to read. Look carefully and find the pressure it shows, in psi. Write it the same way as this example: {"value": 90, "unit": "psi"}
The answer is {"value": 750, "unit": "psi"}
